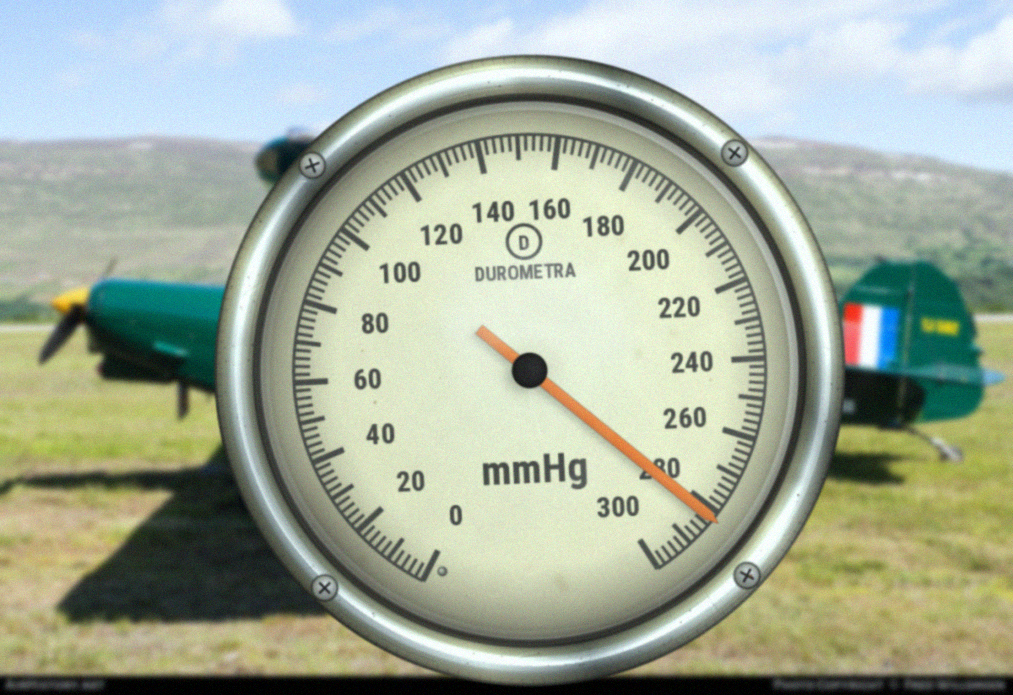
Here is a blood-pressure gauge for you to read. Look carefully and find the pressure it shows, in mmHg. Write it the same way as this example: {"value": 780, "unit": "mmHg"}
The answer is {"value": 282, "unit": "mmHg"}
